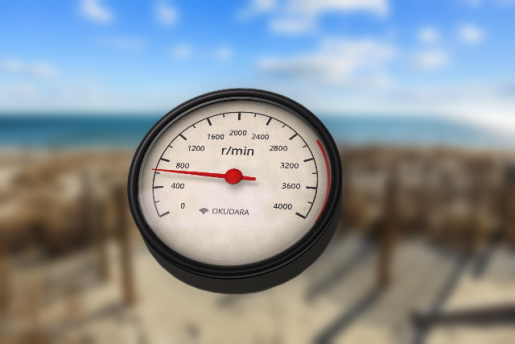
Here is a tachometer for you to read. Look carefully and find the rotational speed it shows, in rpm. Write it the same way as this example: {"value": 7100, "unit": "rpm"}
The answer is {"value": 600, "unit": "rpm"}
